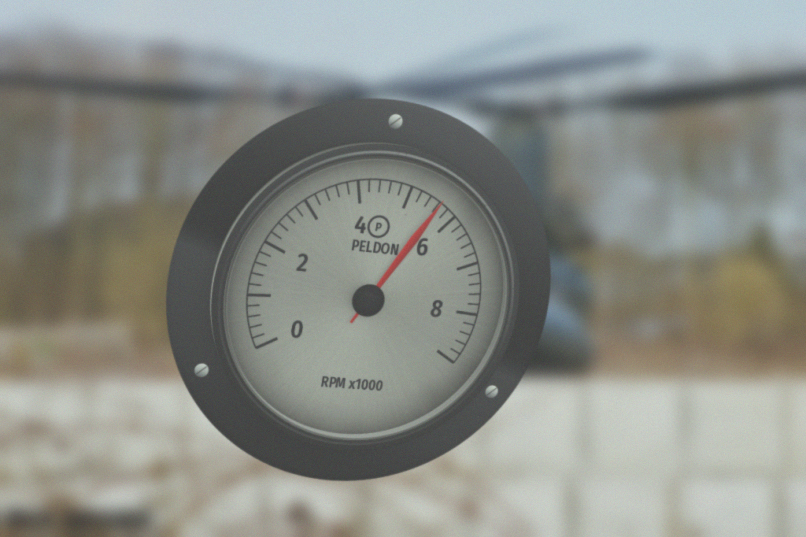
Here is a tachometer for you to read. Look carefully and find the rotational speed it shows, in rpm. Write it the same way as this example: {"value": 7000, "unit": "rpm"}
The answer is {"value": 5600, "unit": "rpm"}
